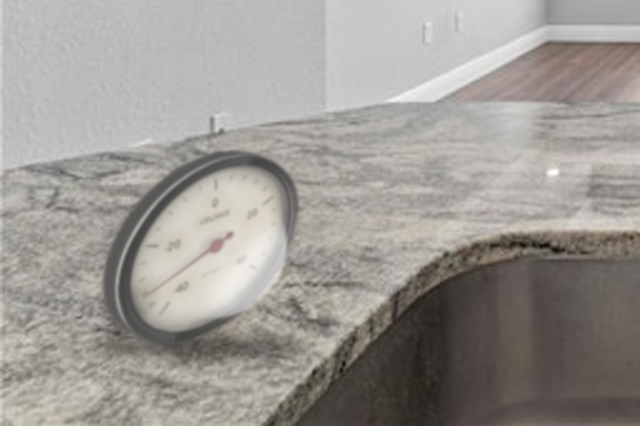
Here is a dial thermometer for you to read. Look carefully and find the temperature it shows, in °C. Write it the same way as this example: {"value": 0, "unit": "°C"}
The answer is {"value": -32, "unit": "°C"}
